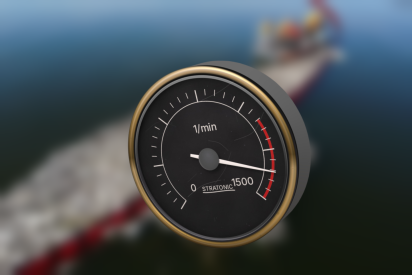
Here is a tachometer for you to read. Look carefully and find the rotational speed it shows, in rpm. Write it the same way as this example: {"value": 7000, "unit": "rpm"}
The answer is {"value": 1350, "unit": "rpm"}
